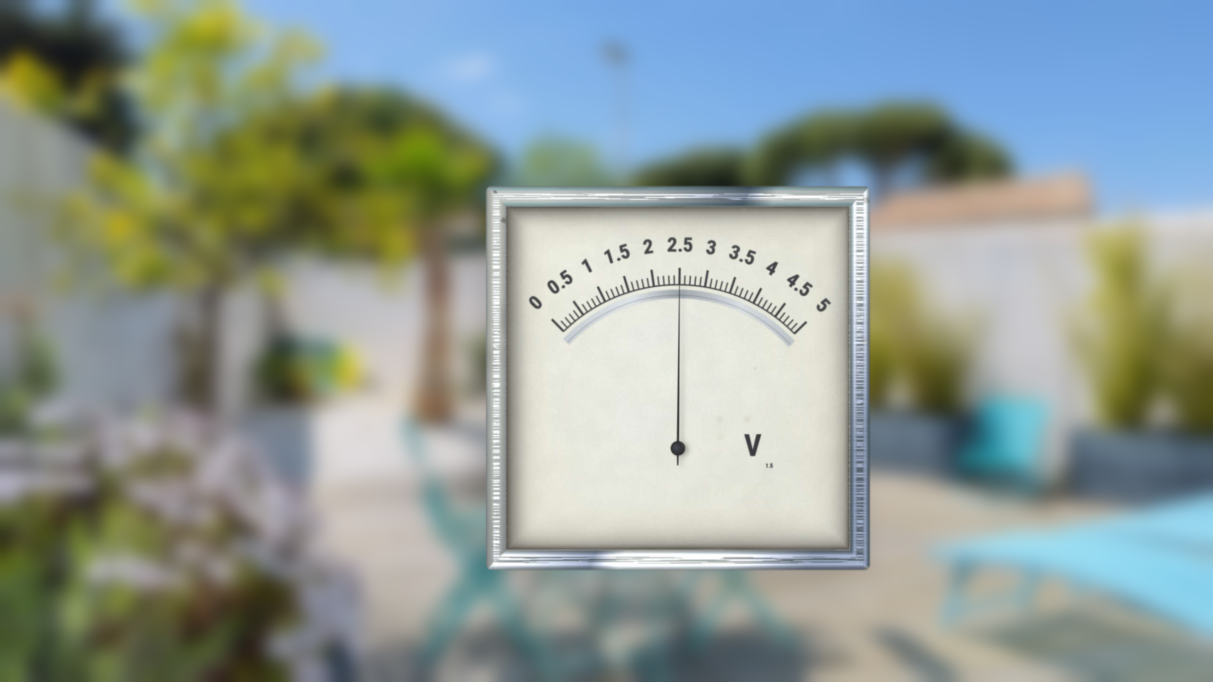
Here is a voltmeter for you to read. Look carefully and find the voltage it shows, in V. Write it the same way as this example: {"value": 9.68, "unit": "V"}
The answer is {"value": 2.5, "unit": "V"}
